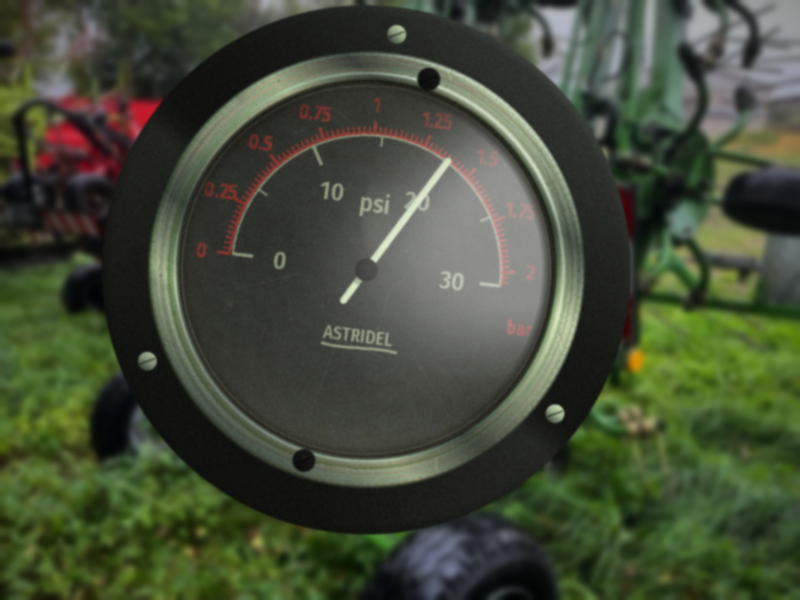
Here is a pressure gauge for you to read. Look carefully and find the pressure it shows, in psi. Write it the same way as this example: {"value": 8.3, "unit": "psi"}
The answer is {"value": 20, "unit": "psi"}
